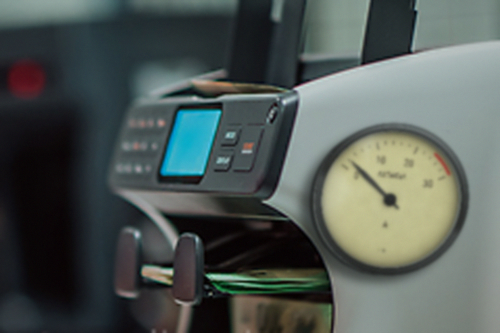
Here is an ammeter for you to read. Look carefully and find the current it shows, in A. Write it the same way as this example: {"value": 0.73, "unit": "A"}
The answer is {"value": 2, "unit": "A"}
